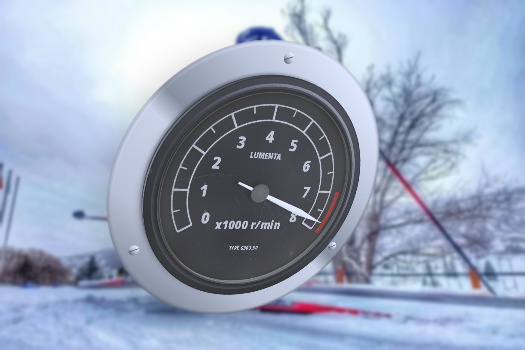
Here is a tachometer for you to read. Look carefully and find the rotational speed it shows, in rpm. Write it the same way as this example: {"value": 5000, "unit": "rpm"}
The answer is {"value": 7750, "unit": "rpm"}
